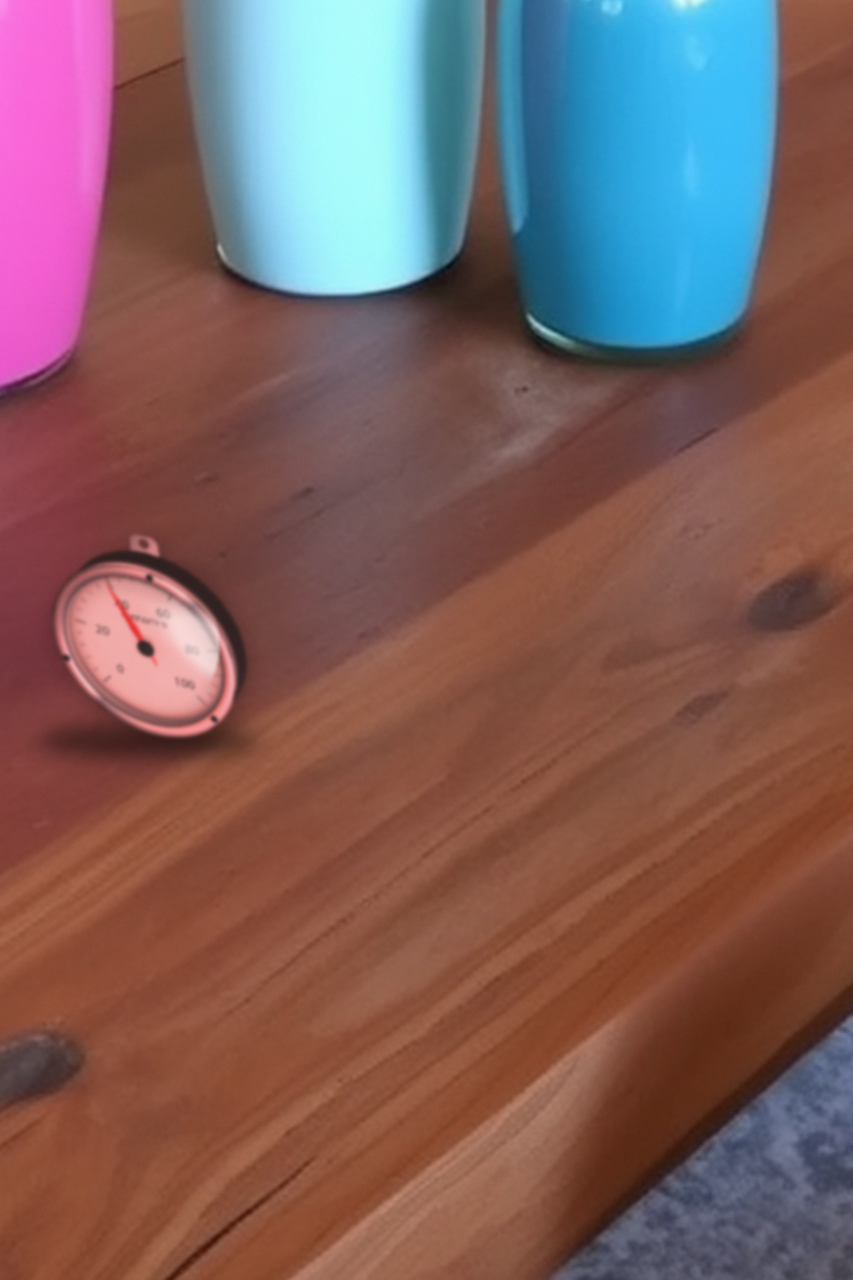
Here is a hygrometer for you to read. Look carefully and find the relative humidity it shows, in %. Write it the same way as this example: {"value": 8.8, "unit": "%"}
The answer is {"value": 40, "unit": "%"}
